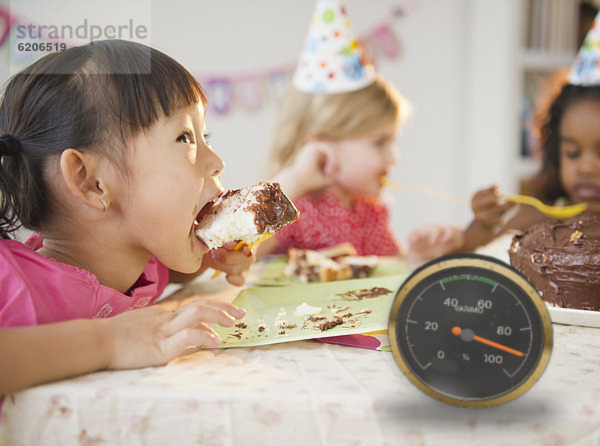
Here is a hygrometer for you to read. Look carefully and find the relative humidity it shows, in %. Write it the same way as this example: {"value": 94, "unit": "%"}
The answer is {"value": 90, "unit": "%"}
